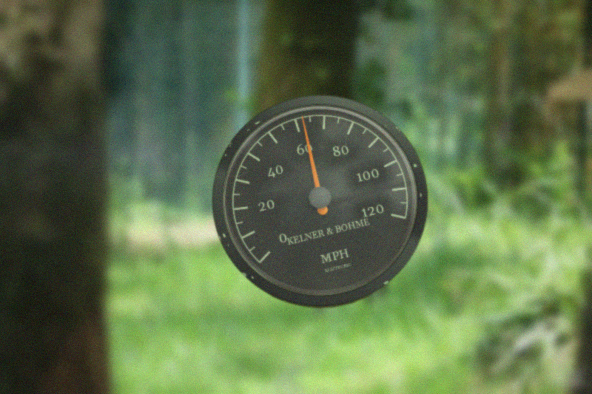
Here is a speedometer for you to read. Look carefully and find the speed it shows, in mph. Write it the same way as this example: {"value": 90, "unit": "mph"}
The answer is {"value": 62.5, "unit": "mph"}
